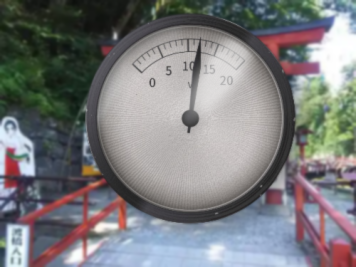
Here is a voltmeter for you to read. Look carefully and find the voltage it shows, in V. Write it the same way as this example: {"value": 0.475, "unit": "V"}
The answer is {"value": 12, "unit": "V"}
